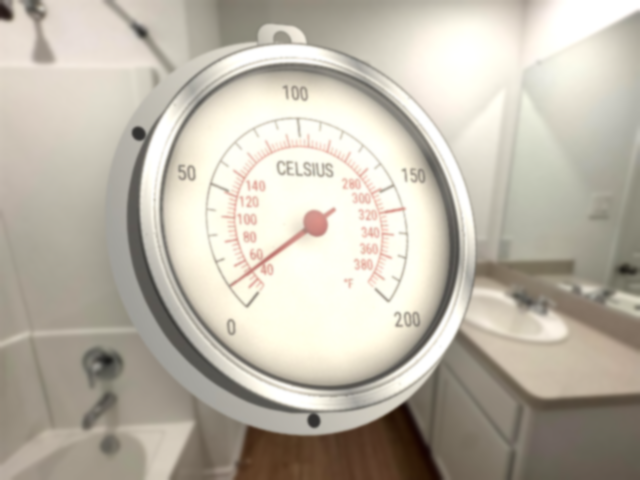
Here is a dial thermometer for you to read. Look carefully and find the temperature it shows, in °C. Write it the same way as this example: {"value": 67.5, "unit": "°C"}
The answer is {"value": 10, "unit": "°C"}
